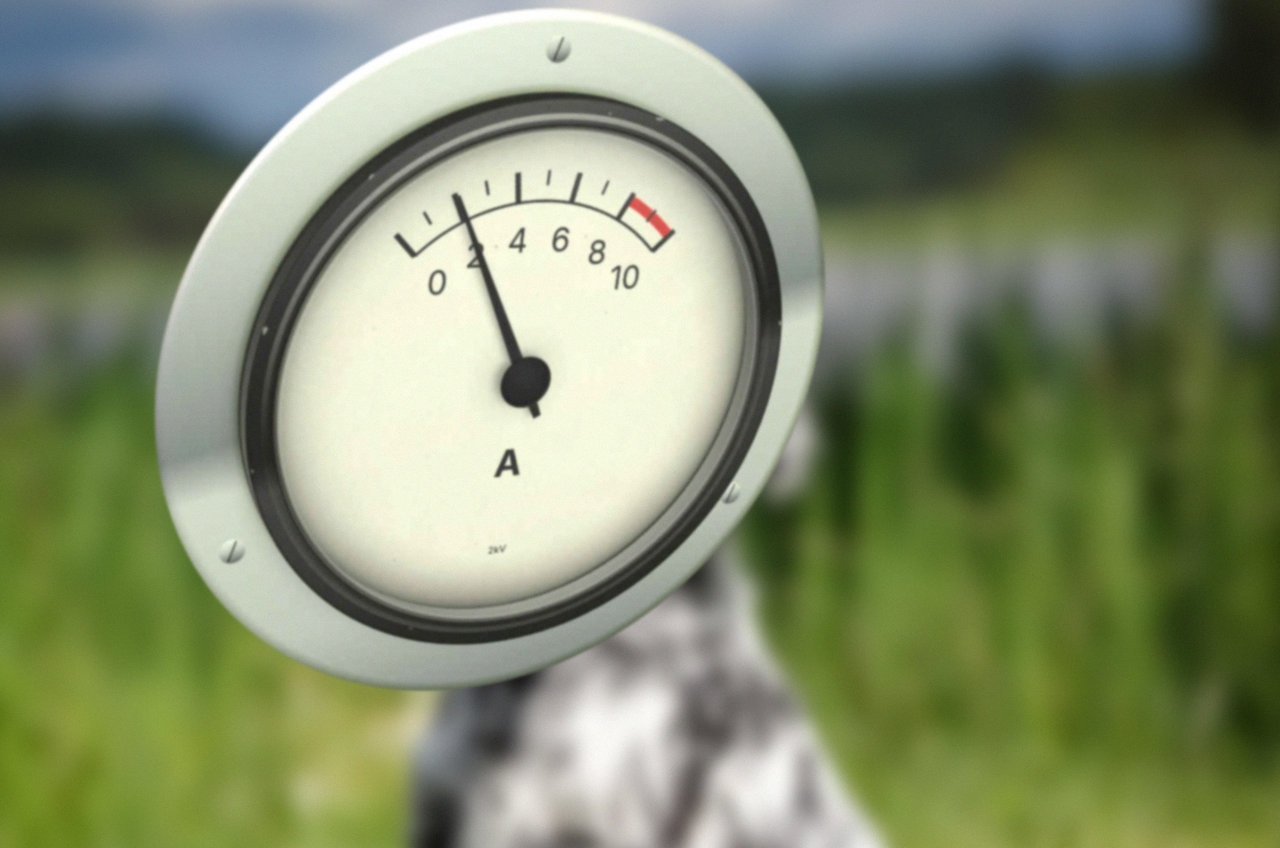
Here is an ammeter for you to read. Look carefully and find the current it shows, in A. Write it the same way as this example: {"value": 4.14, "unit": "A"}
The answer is {"value": 2, "unit": "A"}
